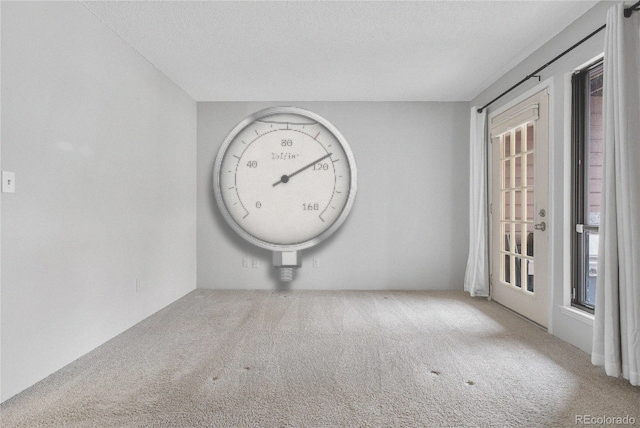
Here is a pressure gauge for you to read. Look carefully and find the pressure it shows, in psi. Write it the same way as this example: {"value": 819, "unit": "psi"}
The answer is {"value": 115, "unit": "psi"}
